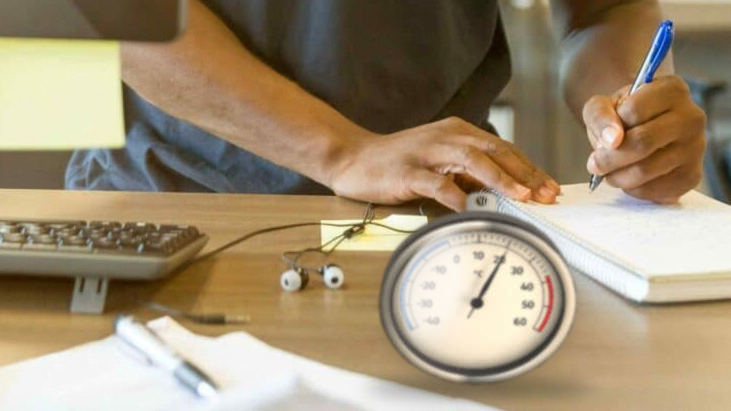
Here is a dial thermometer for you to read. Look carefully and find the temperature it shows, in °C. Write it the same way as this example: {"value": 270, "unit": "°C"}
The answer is {"value": 20, "unit": "°C"}
